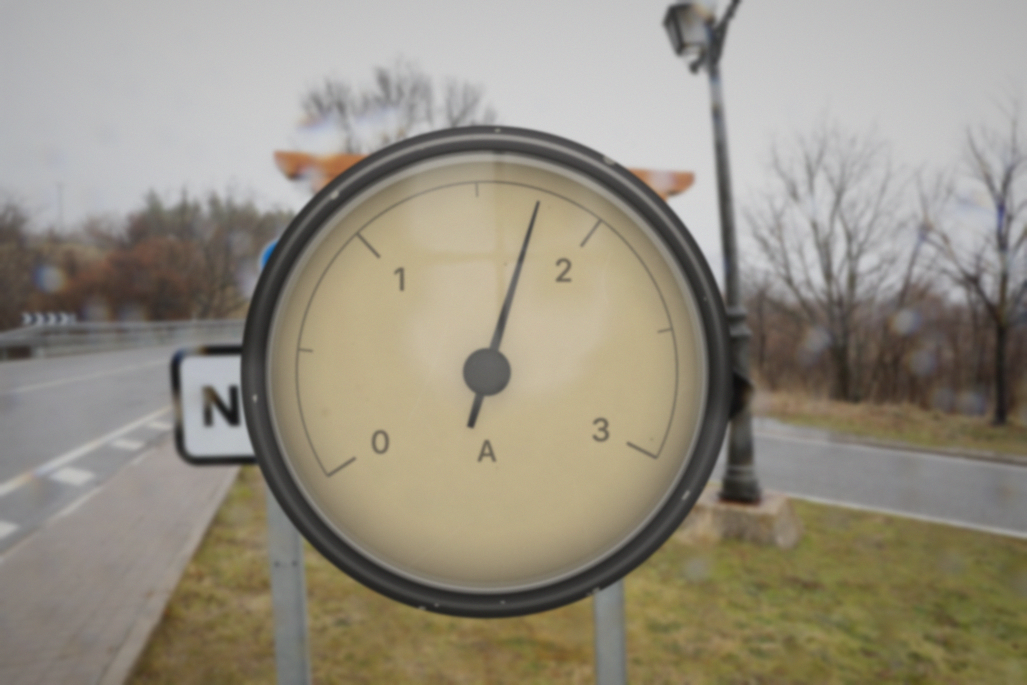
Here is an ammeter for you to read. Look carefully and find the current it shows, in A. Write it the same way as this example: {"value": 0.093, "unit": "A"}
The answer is {"value": 1.75, "unit": "A"}
